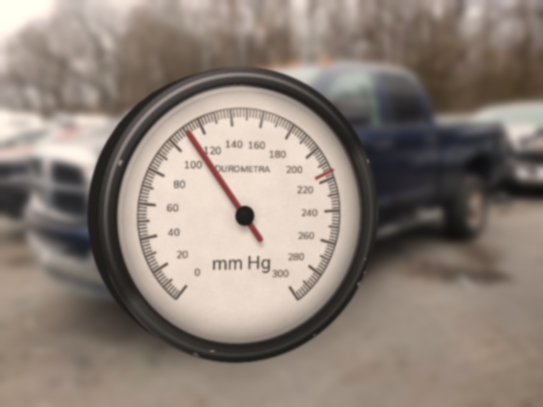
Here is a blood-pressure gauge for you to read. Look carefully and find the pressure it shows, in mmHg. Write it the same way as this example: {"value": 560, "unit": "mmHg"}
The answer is {"value": 110, "unit": "mmHg"}
